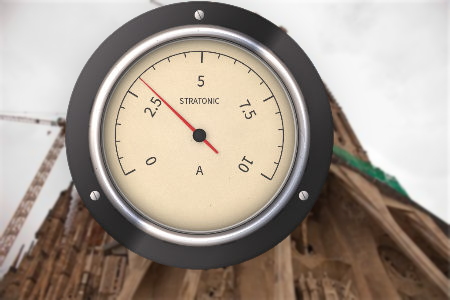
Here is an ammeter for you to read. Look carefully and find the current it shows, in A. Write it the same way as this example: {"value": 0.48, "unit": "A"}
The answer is {"value": 3, "unit": "A"}
